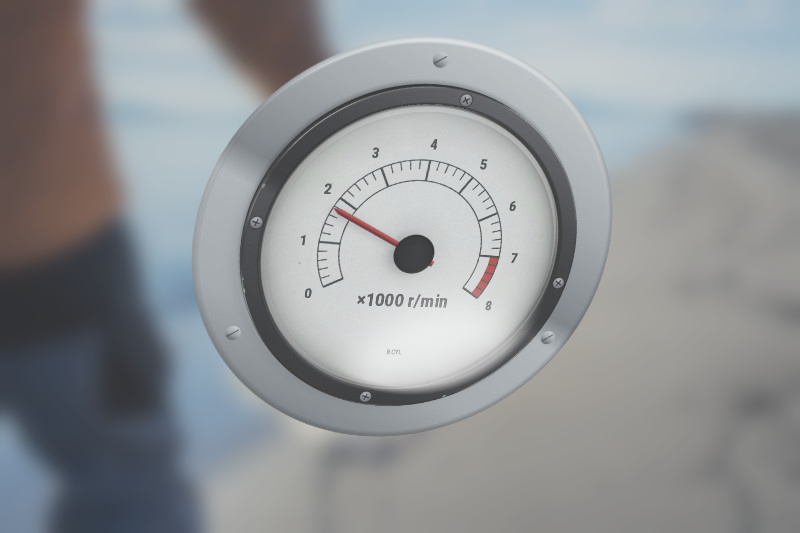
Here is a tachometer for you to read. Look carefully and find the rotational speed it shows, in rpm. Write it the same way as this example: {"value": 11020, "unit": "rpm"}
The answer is {"value": 1800, "unit": "rpm"}
